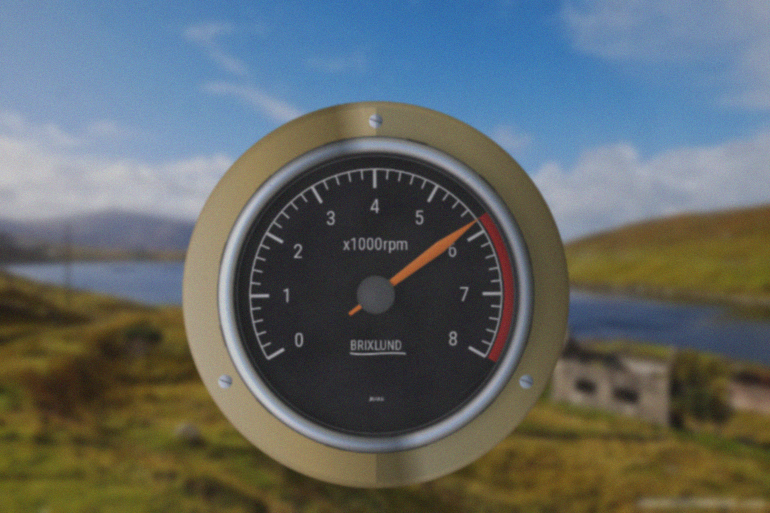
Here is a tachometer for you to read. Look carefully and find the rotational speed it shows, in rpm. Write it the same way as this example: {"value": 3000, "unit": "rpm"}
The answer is {"value": 5800, "unit": "rpm"}
